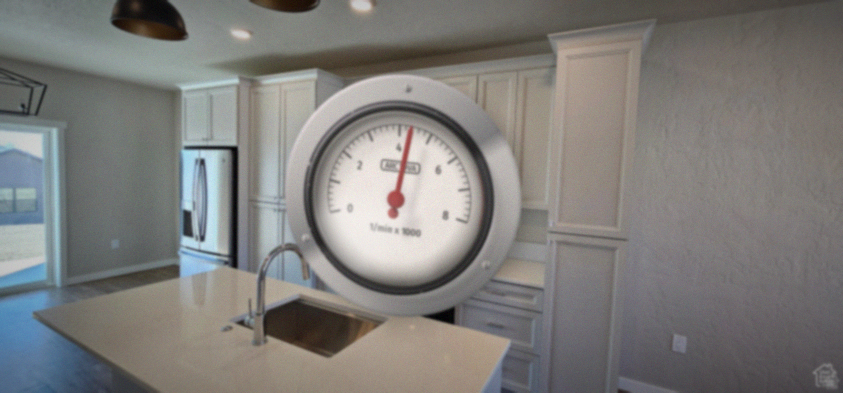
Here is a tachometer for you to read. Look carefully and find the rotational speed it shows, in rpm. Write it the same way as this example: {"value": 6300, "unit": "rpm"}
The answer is {"value": 4400, "unit": "rpm"}
